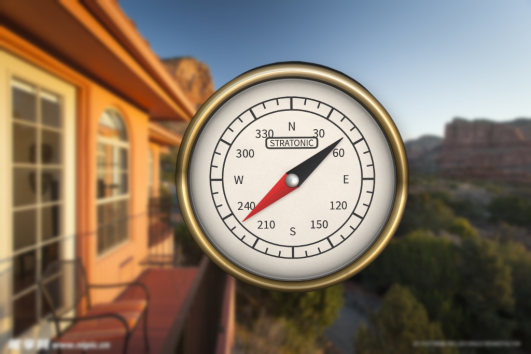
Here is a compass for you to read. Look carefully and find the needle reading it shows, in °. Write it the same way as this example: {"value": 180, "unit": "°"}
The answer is {"value": 230, "unit": "°"}
